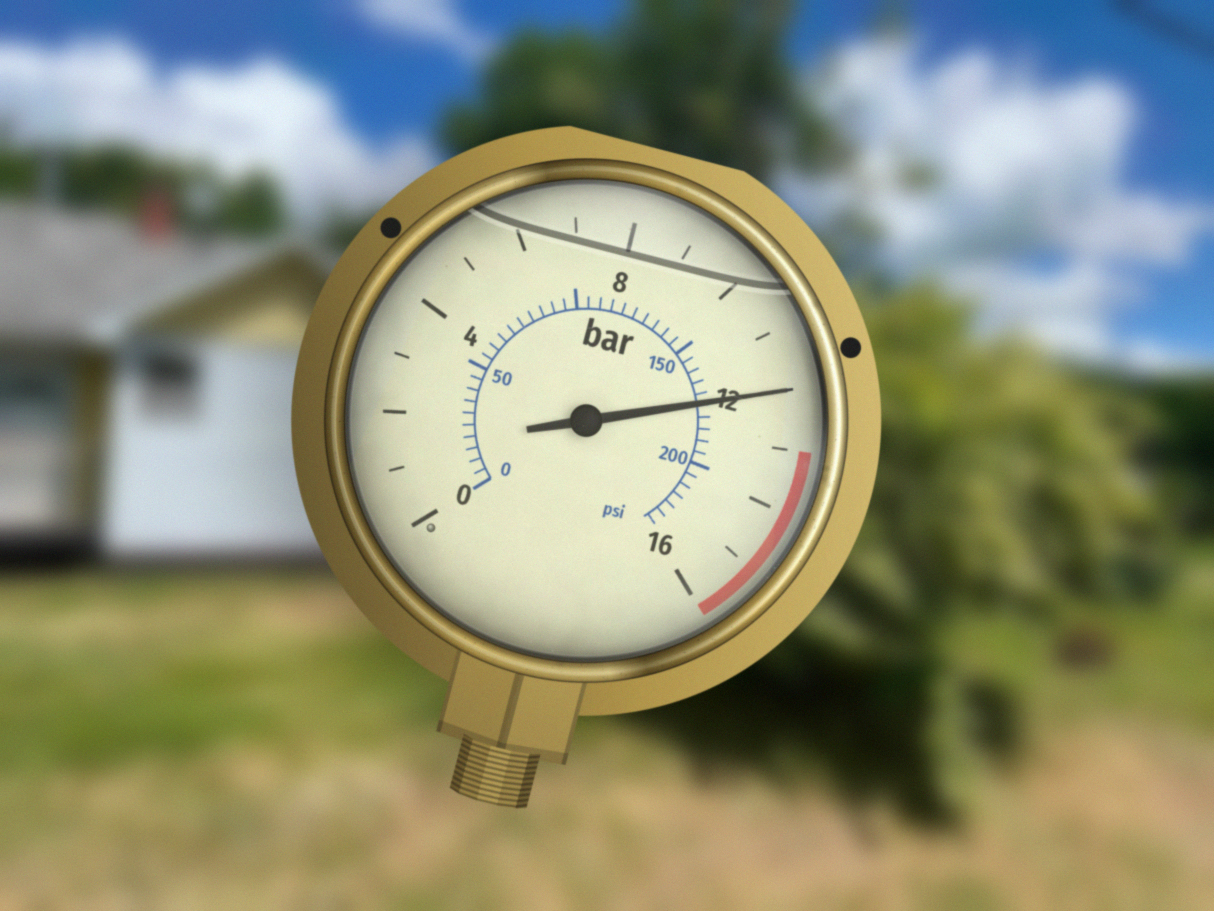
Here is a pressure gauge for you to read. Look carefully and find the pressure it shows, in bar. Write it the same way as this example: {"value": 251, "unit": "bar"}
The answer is {"value": 12, "unit": "bar"}
